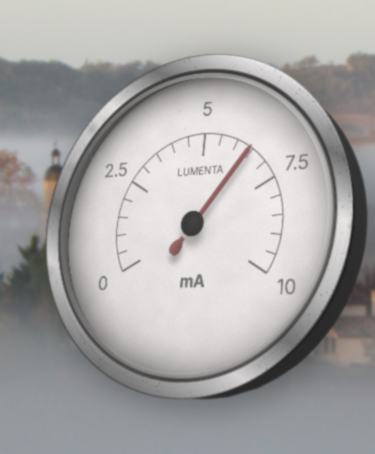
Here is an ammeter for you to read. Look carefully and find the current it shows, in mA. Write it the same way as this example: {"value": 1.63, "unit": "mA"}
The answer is {"value": 6.5, "unit": "mA"}
